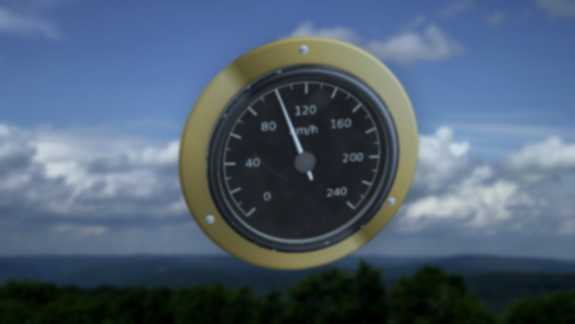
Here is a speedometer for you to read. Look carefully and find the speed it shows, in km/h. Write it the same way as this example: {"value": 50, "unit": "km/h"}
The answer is {"value": 100, "unit": "km/h"}
